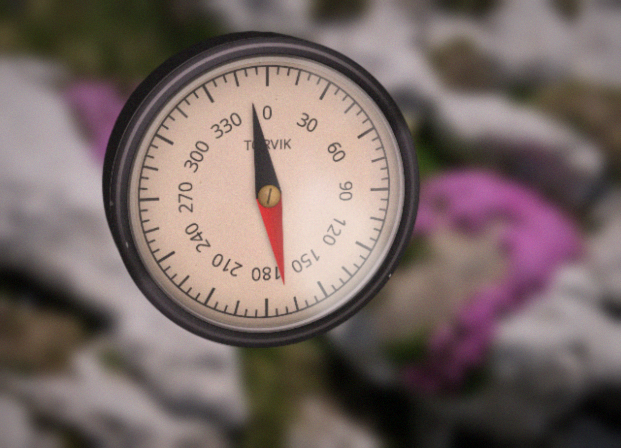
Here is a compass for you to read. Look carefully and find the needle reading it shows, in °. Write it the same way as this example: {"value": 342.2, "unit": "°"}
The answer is {"value": 170, "unit": "°"}
